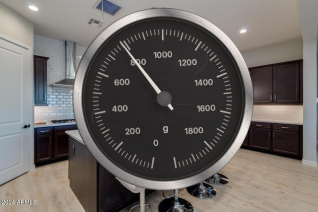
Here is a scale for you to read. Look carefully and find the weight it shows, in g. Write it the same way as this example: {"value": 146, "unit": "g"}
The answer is {"value": 780, "unit": "g"}
